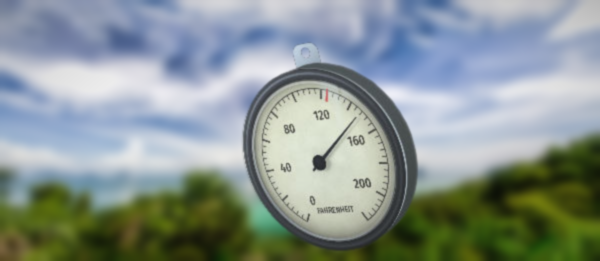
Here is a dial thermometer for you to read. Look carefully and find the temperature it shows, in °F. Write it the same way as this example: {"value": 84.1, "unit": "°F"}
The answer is {"value": 148, "unit": "°F"}
